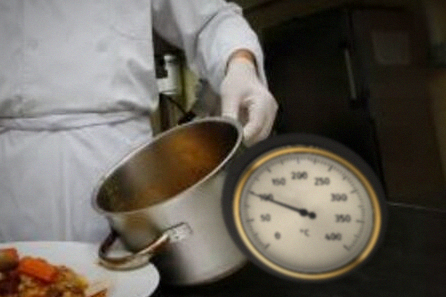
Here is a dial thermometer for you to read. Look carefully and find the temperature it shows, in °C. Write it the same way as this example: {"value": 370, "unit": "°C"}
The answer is {"value": 100, "unit": "°C"}
